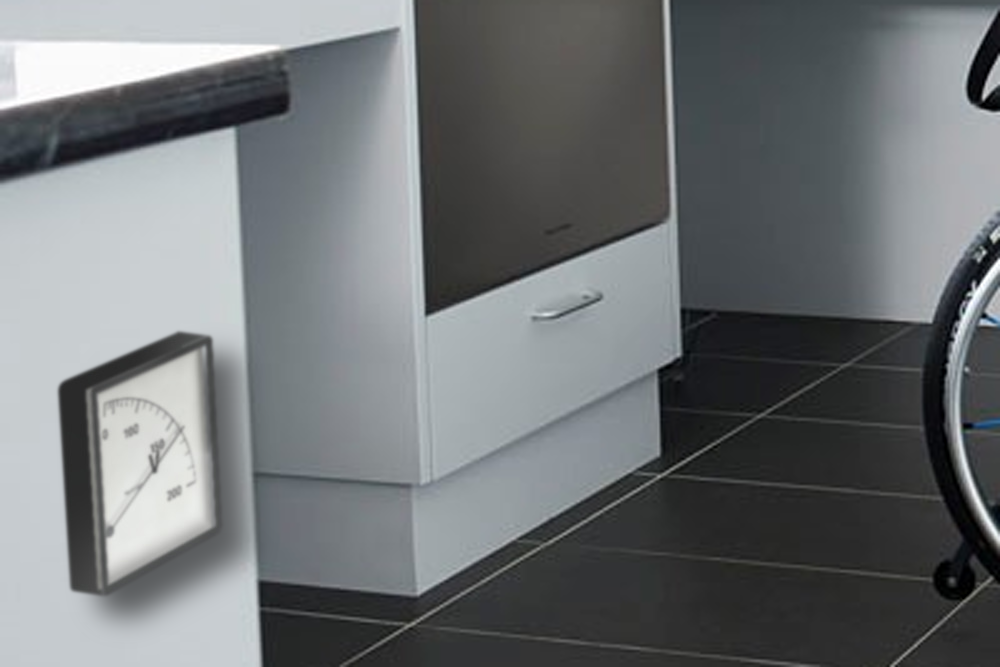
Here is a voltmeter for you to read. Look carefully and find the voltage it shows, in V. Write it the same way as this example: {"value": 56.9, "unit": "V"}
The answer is {"value": 160, "unit": "V"}
